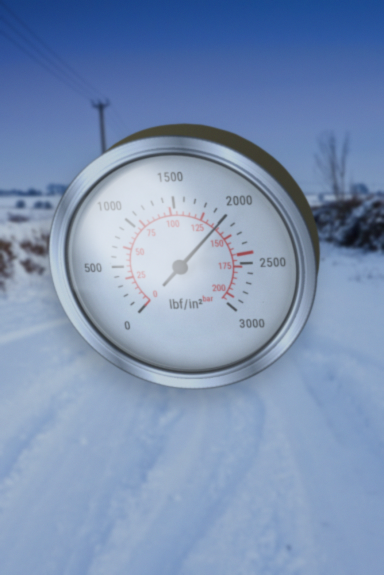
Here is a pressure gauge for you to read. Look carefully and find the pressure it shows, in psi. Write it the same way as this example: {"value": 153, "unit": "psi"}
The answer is {"value": 2000, "unit": "psi"}
